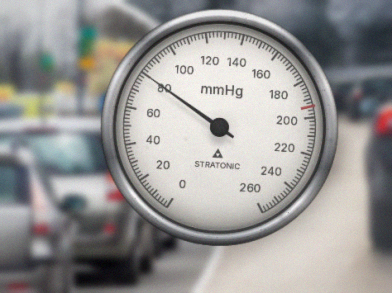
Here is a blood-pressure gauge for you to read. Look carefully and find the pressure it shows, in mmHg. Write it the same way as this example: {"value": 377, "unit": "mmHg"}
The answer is {"value": 80, "unit": "mmHg"}
